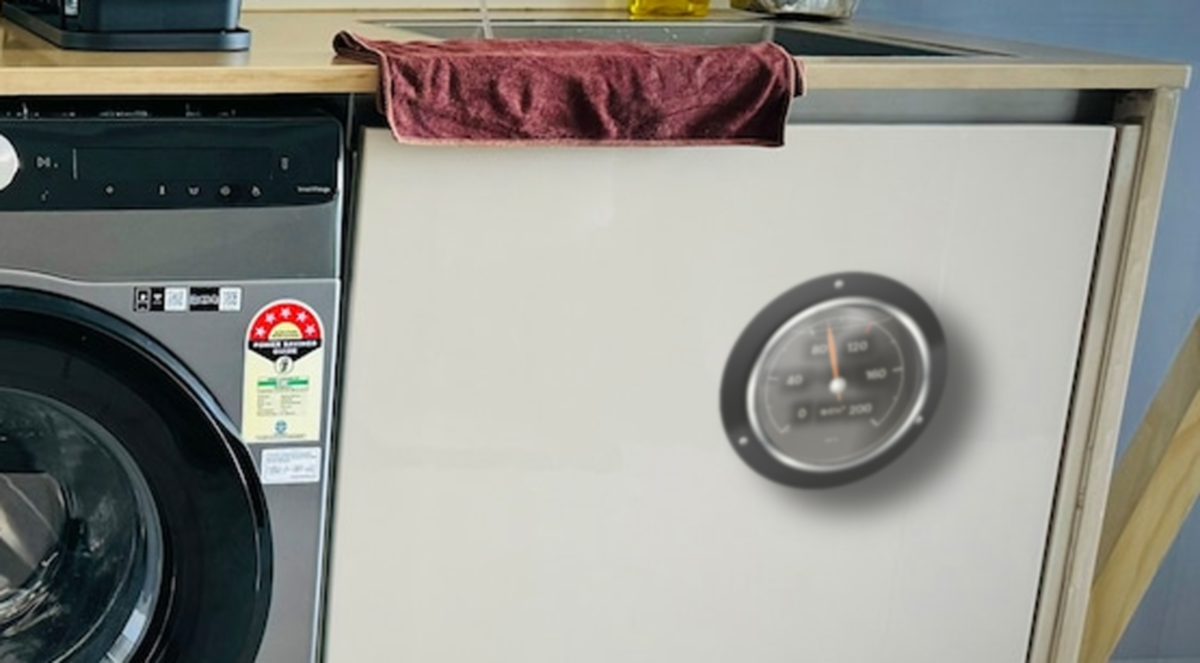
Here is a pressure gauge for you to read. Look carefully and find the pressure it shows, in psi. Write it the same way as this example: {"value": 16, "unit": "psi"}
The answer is {"value": 90, "unit": "psi"}
